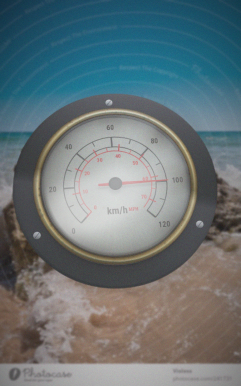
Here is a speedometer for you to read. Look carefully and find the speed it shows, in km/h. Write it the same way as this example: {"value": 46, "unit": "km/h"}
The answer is {"value": 100, "unit": "km/h"}
